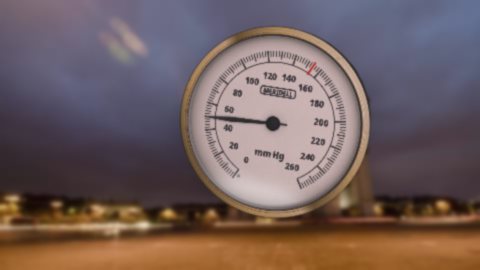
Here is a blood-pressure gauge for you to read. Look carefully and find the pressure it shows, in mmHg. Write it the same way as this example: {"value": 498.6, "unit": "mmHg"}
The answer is {"value": 50, "unit": "mmHg"}
